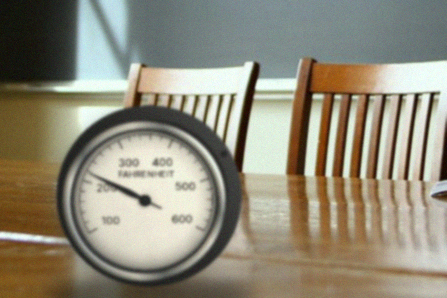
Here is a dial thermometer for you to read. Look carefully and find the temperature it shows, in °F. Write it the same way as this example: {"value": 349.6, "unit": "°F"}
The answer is {"value": 220, "unit": "°F"}
